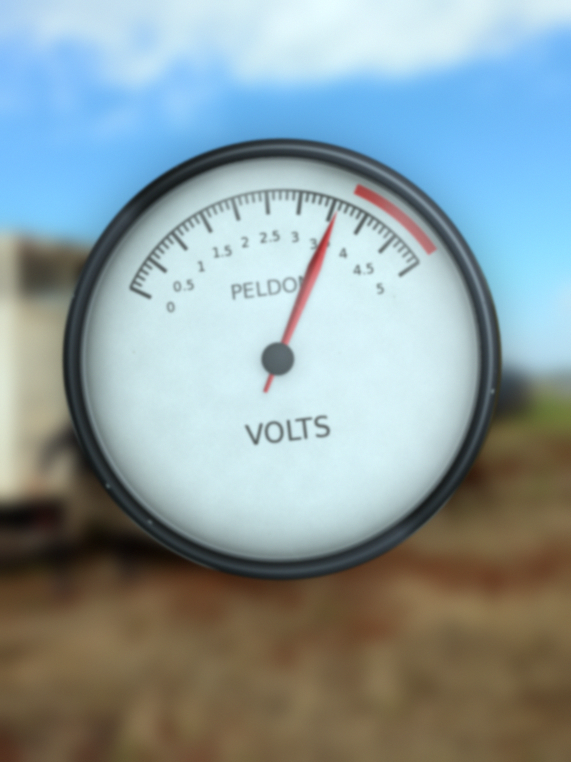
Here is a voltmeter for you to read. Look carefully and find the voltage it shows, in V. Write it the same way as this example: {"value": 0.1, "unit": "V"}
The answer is {"value": 3.6, "unit": "V"}
